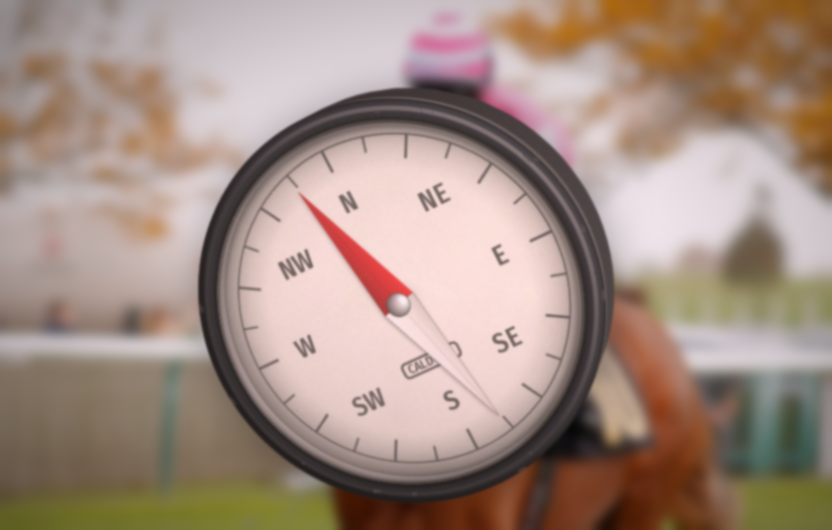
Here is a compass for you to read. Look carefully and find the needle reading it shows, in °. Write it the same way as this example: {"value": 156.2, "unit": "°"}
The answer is {"value": 345, "unit": "°"}
